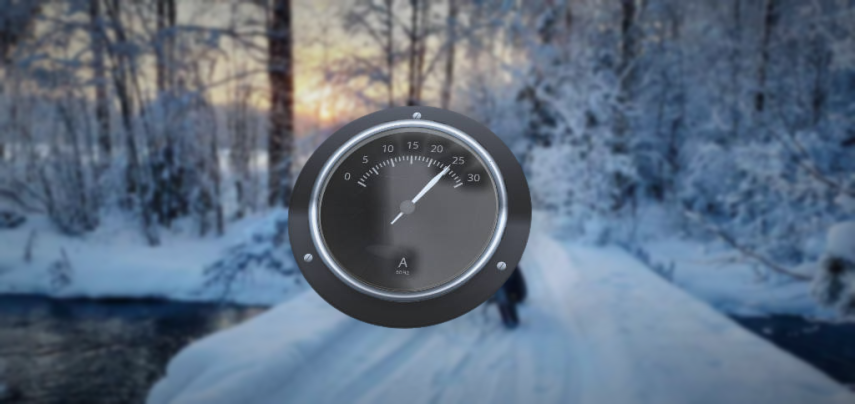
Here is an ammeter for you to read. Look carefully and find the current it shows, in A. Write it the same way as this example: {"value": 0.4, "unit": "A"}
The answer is {"value": 25, "unit": "A"}
